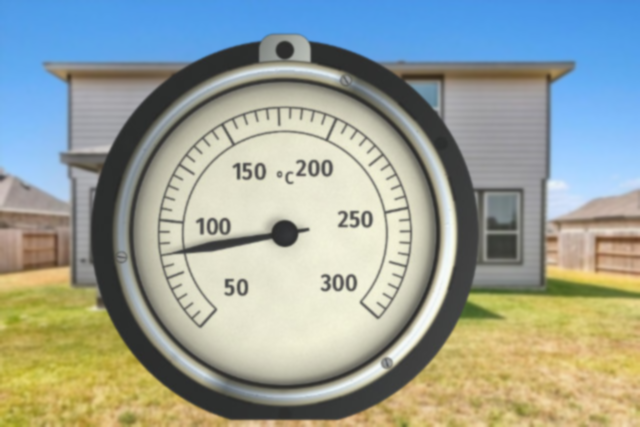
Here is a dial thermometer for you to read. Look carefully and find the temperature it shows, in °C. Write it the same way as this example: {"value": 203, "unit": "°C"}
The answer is {"value": 85, "unit": "°C"}
